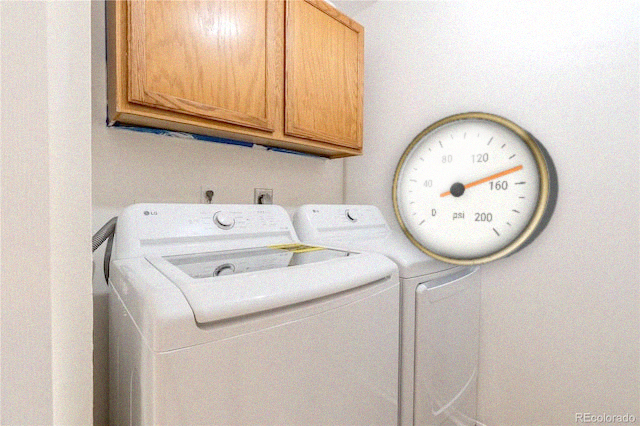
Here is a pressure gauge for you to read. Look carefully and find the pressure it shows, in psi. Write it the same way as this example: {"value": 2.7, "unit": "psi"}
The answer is {"value": 150, "unit": "psi"}
